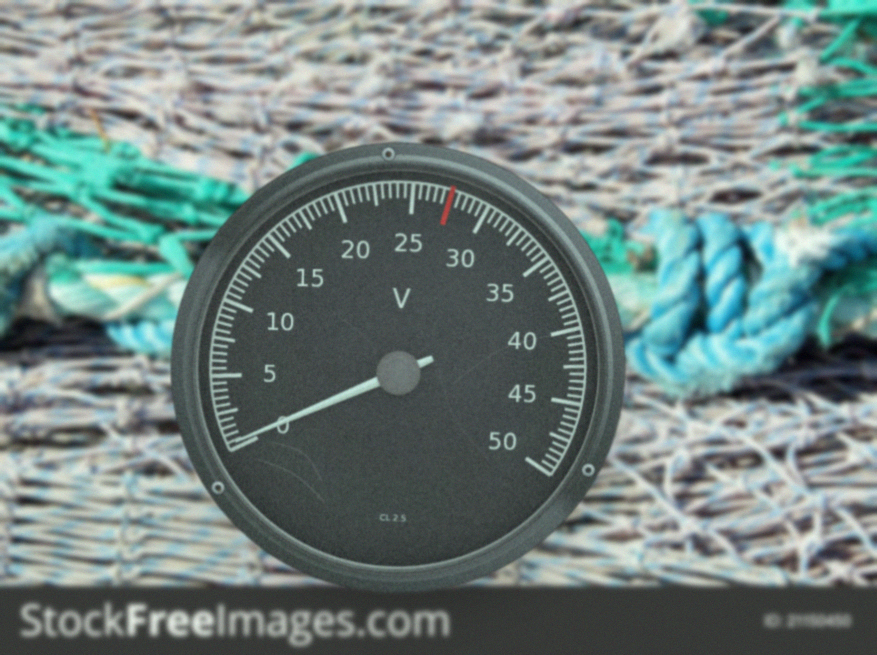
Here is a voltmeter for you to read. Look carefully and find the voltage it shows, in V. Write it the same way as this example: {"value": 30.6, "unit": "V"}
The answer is {"value": 0.5, "unit": "V"}
